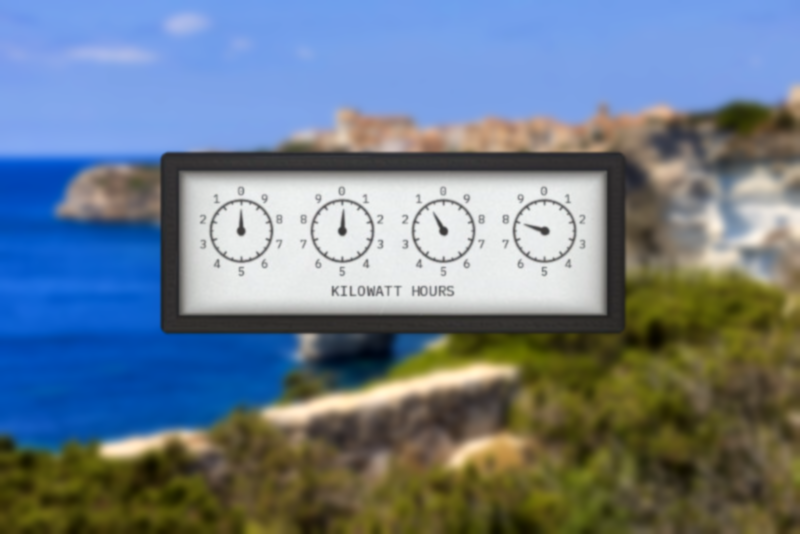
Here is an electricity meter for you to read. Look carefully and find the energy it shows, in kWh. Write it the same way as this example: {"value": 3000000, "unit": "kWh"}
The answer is {"value": 8, "unit": "kWh"}
